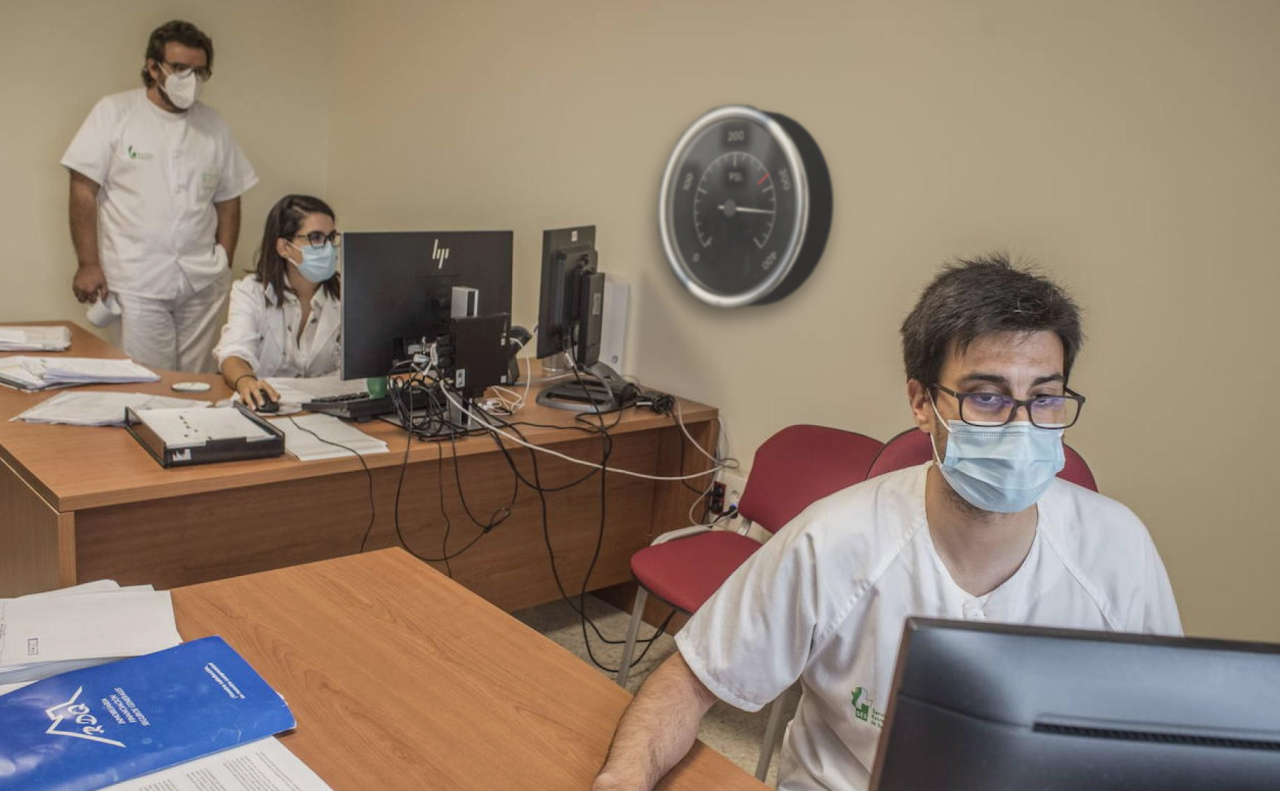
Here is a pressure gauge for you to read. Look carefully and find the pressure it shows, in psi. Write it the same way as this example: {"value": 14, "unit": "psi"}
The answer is {"value": 340, "unit": "psi"}
